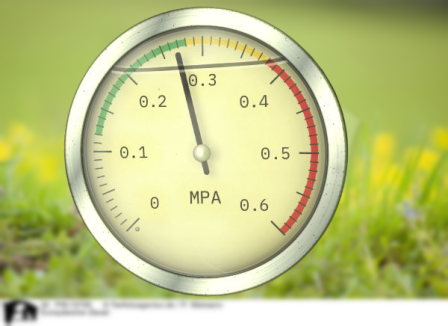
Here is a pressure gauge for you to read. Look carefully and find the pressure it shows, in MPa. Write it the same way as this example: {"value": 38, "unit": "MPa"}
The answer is {"value": 0.27, "unit": "MPa"}
